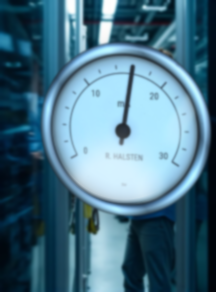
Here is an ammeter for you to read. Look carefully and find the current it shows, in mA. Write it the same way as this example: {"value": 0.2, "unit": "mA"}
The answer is {"value": 16, "unit": "mA"}
